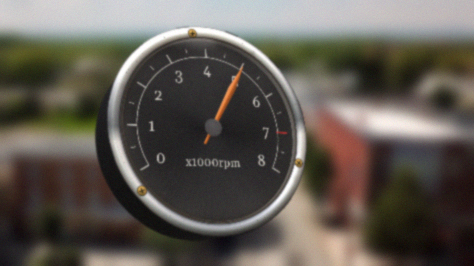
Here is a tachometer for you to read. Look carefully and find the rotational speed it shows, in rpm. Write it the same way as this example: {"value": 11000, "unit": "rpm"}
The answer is {"value": 5000, "unit": "rpm"}
